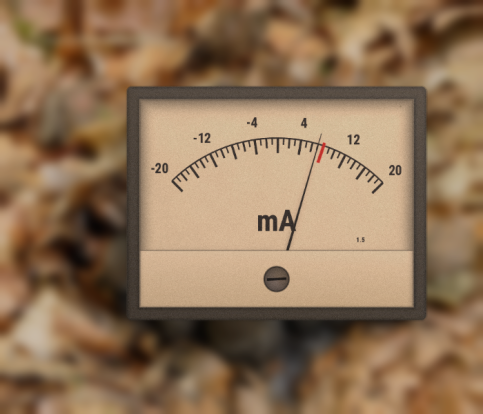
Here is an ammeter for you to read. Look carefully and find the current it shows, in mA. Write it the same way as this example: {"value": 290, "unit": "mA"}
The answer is {"value": 7, "unit": "mA"}
